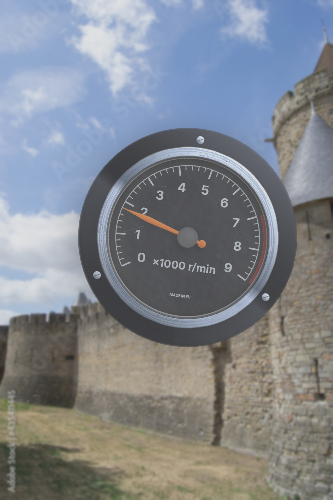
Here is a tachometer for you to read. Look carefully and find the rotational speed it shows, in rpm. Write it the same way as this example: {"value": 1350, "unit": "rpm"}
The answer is {"value": 1800, "unit": "rpm"}
